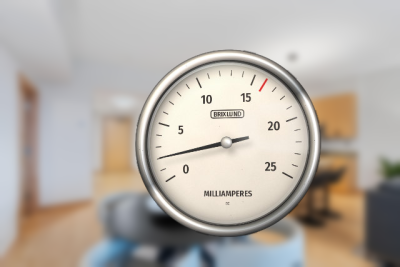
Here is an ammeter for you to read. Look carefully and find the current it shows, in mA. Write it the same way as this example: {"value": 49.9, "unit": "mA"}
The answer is {"value": 2, "unit": "mA"}
